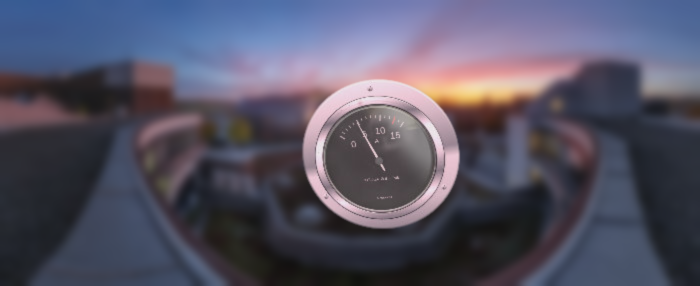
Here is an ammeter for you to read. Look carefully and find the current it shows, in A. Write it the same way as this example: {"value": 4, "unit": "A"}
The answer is {"value": 5, "unit": "A"}
